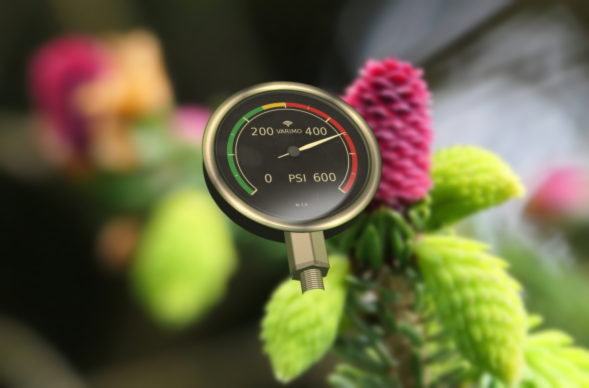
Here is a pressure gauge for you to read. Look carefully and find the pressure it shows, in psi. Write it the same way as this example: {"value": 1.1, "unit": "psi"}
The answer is {"value": 450, "unit": "psi"}
